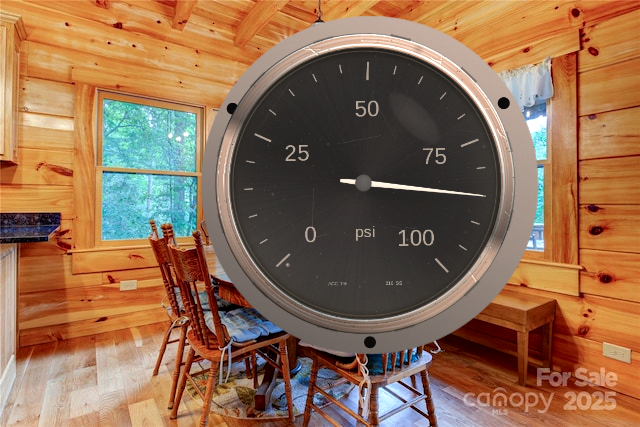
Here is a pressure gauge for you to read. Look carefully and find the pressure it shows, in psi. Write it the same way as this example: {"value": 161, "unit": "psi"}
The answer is {"value": 85, "unit": "psi"}
